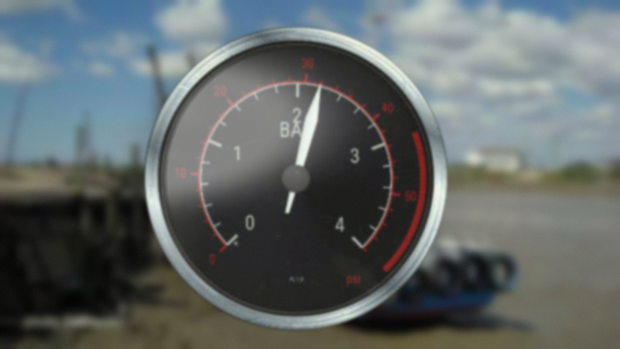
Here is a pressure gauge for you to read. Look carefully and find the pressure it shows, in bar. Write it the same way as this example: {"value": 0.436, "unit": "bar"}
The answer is {"value": 2.2, "unit": "bar"}
